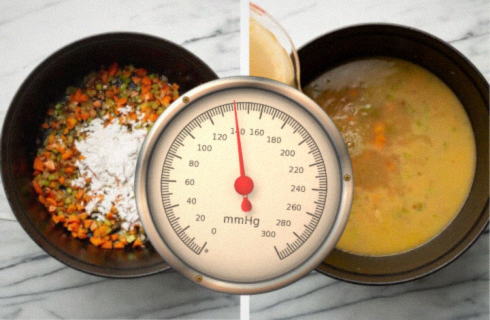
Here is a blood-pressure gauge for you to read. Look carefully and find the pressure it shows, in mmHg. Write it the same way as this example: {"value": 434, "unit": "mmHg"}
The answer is {"value": 140, "unit": "mmHg"}
